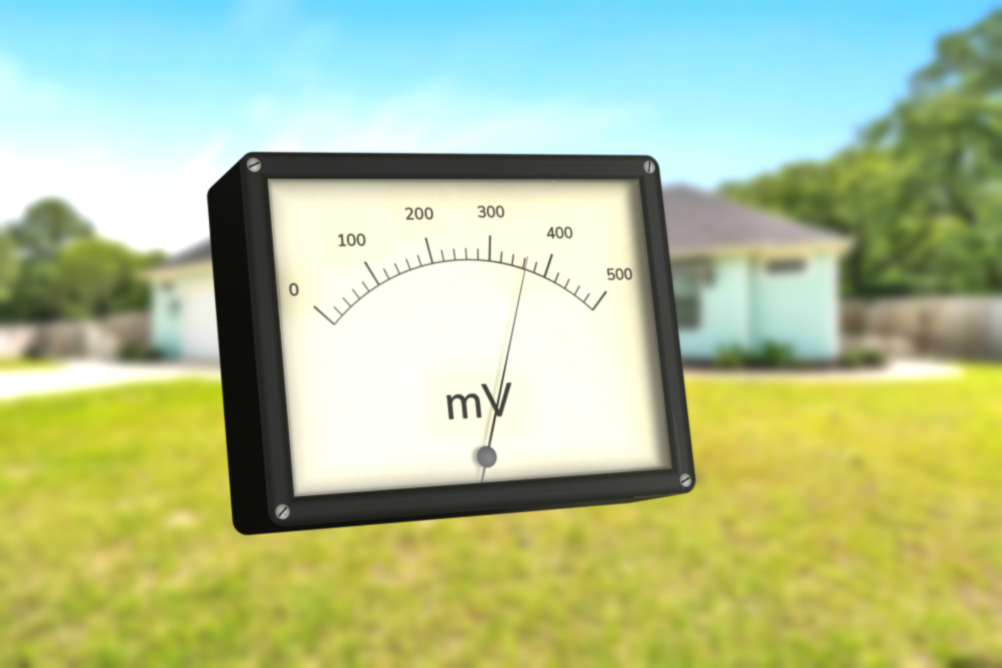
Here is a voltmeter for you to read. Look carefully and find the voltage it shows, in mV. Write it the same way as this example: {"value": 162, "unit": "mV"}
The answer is {"value": 360, "unit": "mV"}
